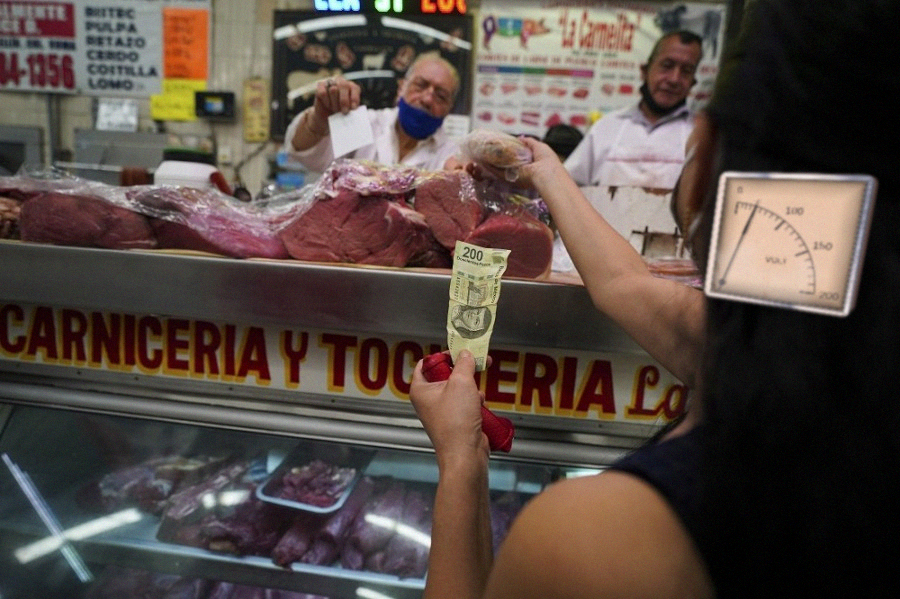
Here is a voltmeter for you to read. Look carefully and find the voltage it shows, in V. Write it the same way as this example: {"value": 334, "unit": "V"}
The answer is {"value": 50, "unit": "V"}
